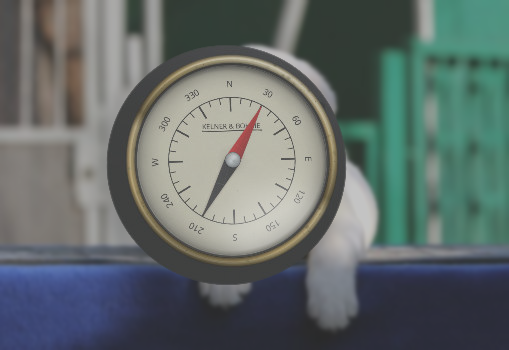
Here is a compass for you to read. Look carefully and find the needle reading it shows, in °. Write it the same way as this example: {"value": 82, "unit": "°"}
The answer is {"value": 30, "unit": "°"}
